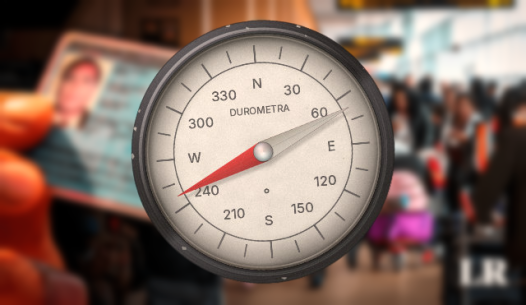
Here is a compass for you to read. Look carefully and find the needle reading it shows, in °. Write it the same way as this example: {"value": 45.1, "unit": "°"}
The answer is {"value": 247.5, "unit": "°"}
